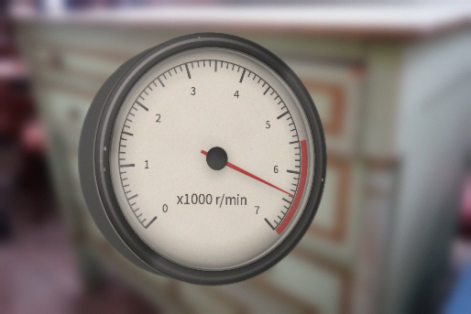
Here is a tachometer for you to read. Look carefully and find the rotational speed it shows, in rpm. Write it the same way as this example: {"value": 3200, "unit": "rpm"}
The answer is {"value": 6400, "unit": "rpm"}
